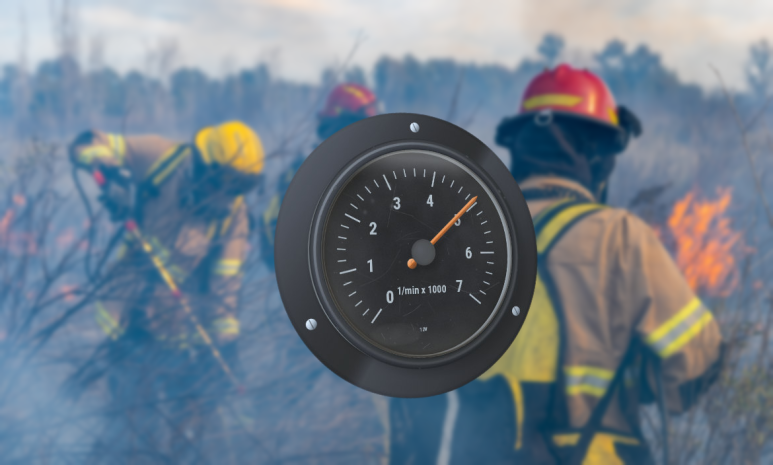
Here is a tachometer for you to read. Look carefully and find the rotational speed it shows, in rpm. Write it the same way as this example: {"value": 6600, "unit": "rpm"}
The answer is {"value": 4900, "unit": "rpm"}
